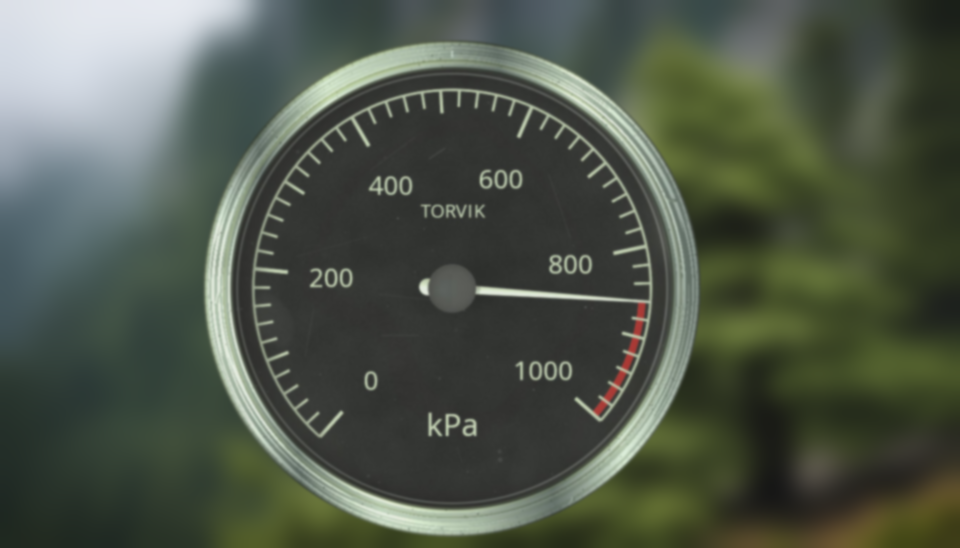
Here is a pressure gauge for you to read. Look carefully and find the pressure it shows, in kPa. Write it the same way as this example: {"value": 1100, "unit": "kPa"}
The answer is {"value": 860, "unit": "kPa"}
